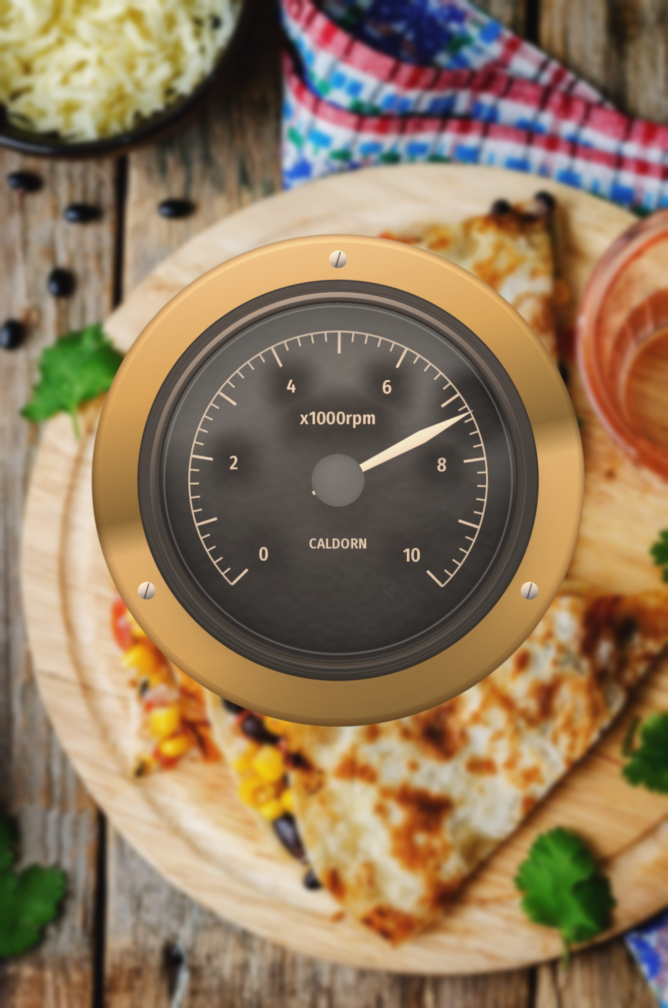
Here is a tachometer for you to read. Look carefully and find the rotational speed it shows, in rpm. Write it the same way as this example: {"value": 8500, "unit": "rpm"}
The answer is {"value": 7300, "unit": "rpm"}
